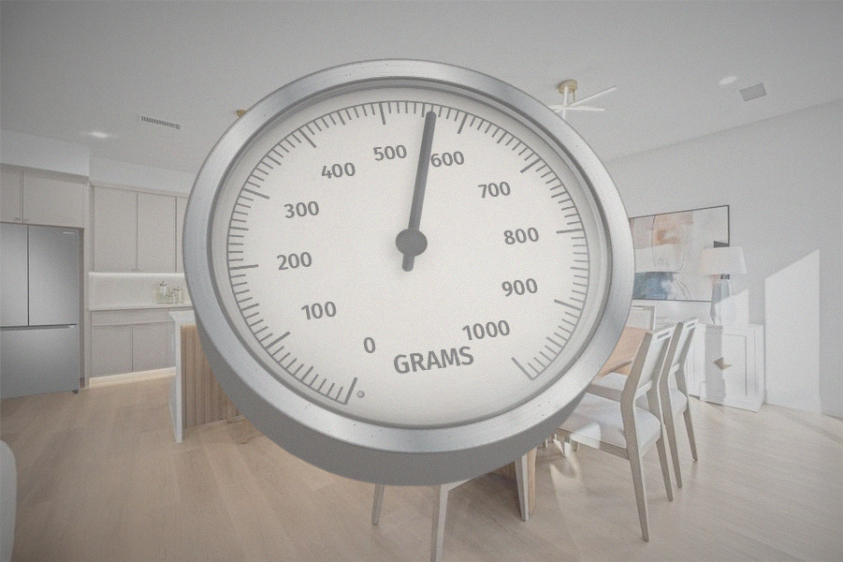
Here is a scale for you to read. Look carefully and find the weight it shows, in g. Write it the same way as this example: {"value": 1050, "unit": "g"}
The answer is {"value": 560, "unit": "g"}
